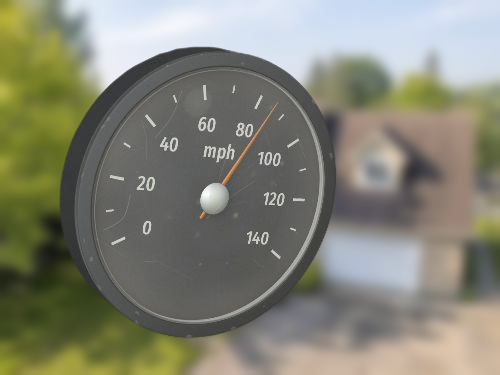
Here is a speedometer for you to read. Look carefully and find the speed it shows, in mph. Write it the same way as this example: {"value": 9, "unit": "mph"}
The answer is {"value": 85, "unit": "mph"}
